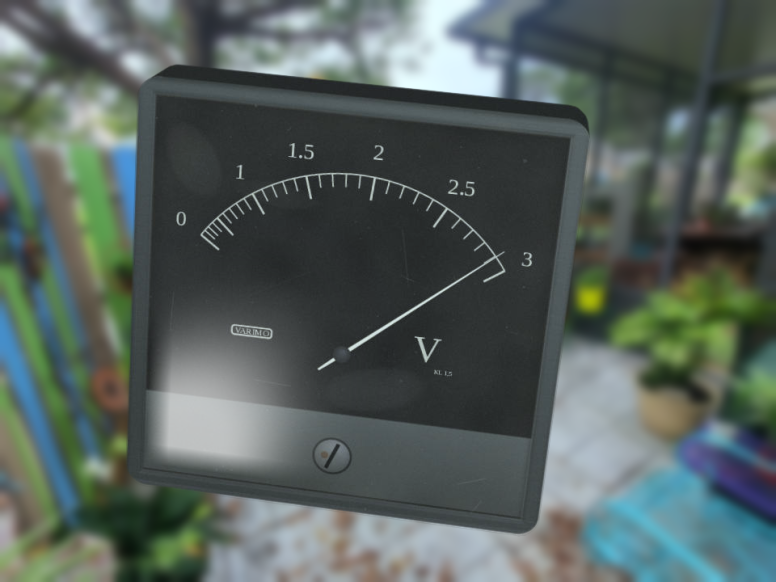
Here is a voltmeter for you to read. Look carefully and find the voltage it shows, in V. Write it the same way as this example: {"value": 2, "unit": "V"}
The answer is {"value": 2.9, "unit": "V"}
